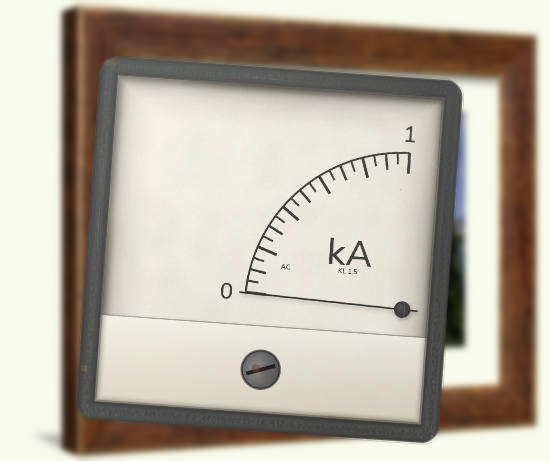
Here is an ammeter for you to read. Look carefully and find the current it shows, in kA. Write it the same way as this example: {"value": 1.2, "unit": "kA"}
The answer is {"value": 0, "unit": "kA"}
